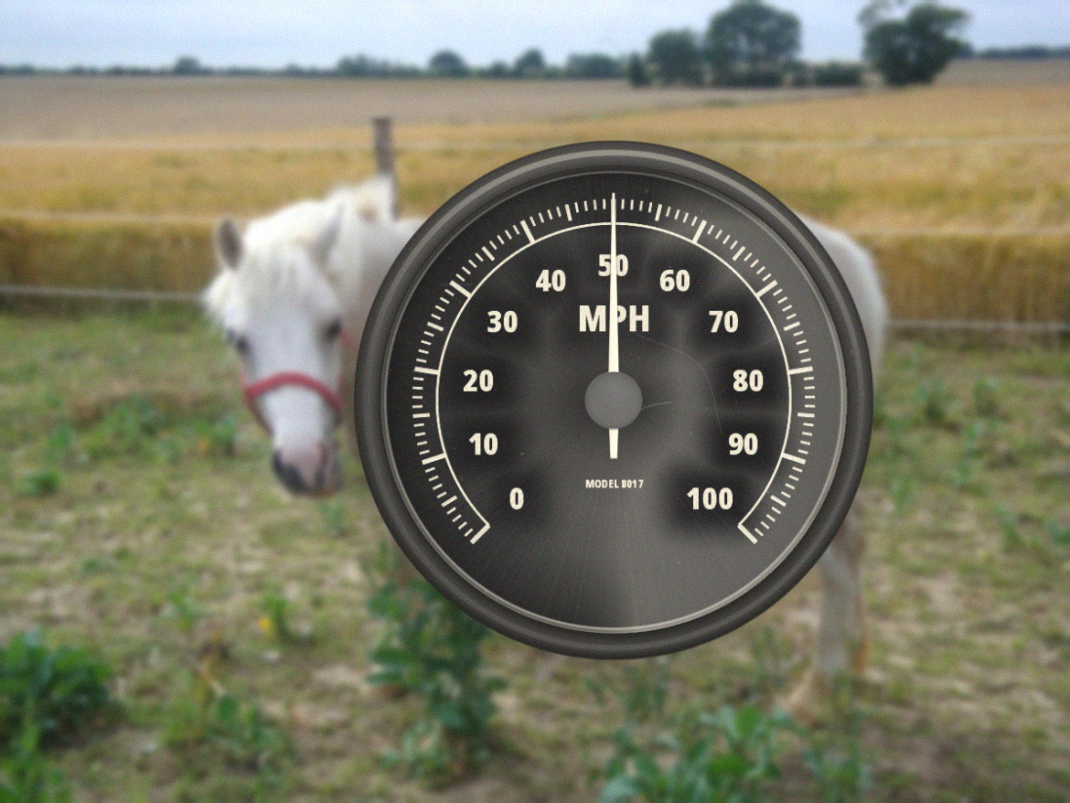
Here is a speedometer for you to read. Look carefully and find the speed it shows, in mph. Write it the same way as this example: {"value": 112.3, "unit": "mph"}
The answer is {"value": 50, "unit": "mph"}
